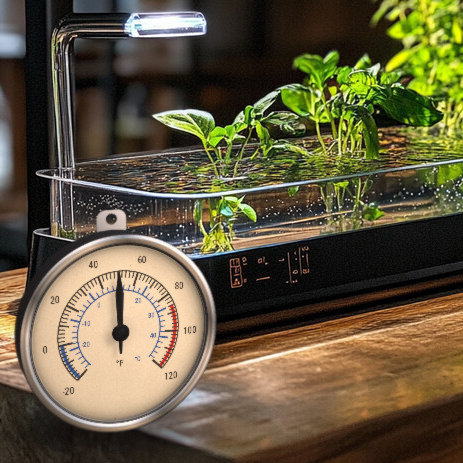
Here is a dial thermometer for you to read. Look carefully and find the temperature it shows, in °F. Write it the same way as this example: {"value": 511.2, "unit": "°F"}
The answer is {"value": 50, "unit": "°F"}
